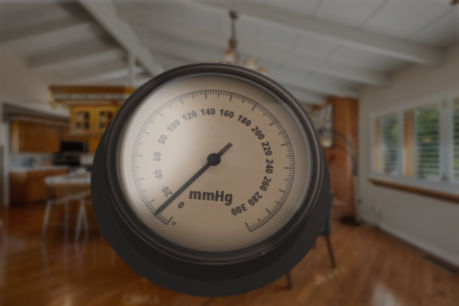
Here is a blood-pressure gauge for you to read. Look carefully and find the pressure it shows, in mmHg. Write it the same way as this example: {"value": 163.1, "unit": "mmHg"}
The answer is {"value": 10, "unit": "mmHg"}
